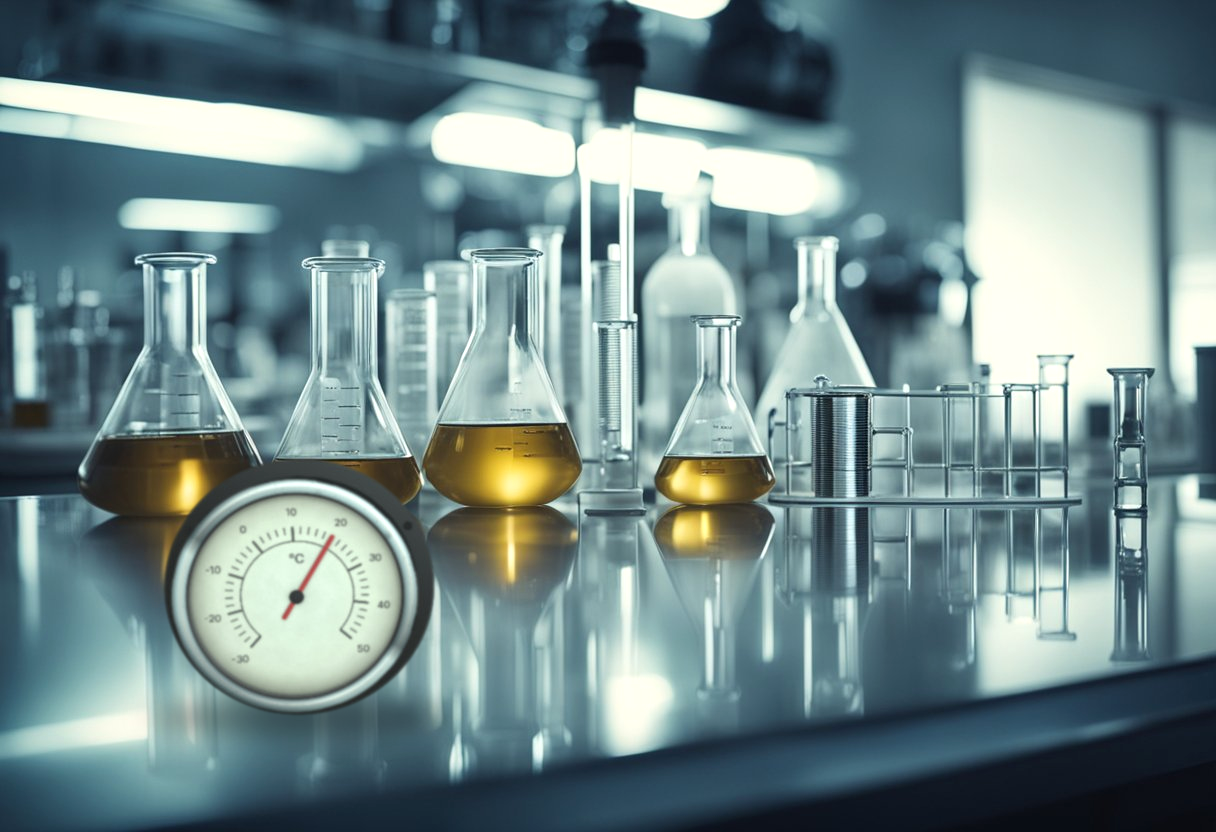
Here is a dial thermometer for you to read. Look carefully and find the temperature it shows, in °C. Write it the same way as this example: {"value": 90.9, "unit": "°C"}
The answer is {"value": 20, "unit": "°C"}
